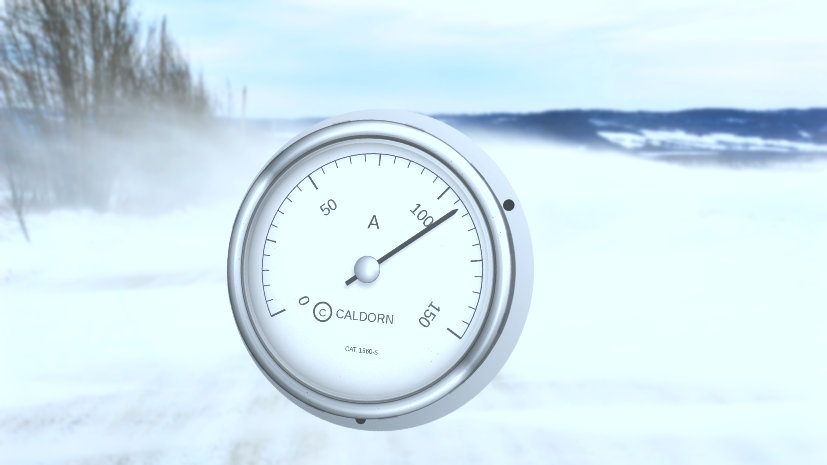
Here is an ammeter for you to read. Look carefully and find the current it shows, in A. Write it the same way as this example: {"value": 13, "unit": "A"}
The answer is {"value": 107.5, "unit": "A"}
